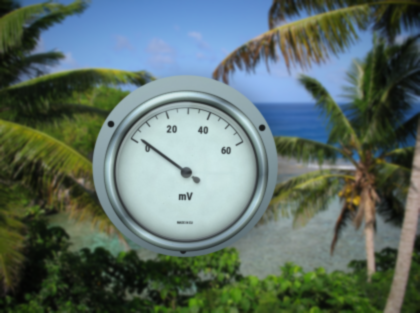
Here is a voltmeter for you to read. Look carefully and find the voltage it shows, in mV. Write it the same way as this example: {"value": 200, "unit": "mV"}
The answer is {"value": 2.5, "unit": "mV"}
